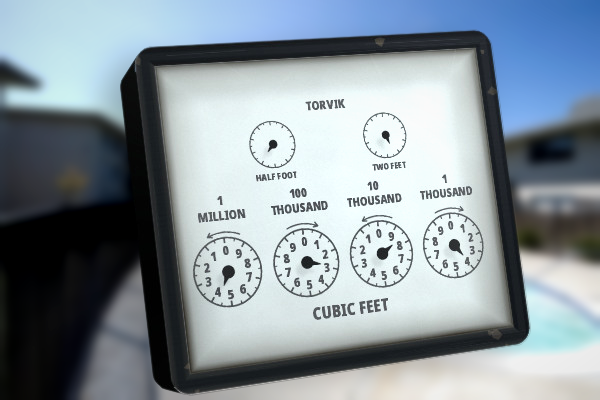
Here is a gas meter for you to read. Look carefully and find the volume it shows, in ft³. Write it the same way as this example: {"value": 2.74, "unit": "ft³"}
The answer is {"value": 428400, "unit": "ft³"}
